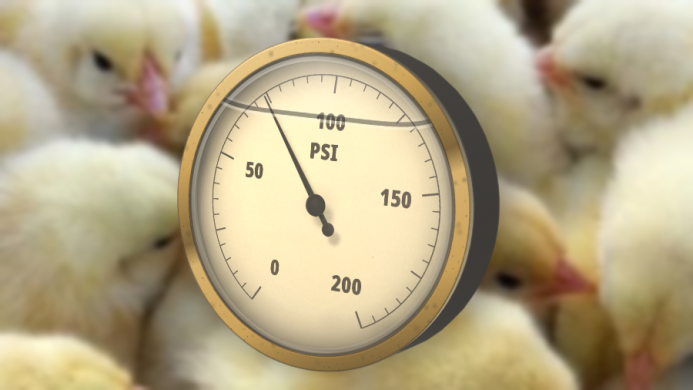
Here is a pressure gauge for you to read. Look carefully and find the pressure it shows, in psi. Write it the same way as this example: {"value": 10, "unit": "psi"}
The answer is {"value": 75, "unit": "psi"}
